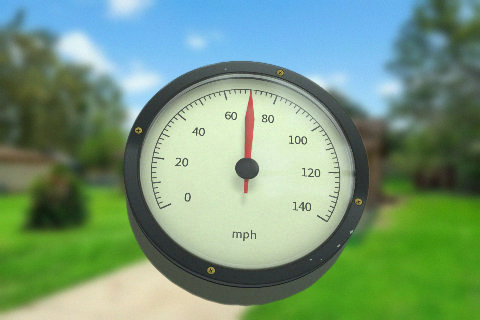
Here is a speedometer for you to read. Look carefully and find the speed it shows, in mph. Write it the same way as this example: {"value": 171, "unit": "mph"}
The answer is {"value": 70, "unit": "mph"}
